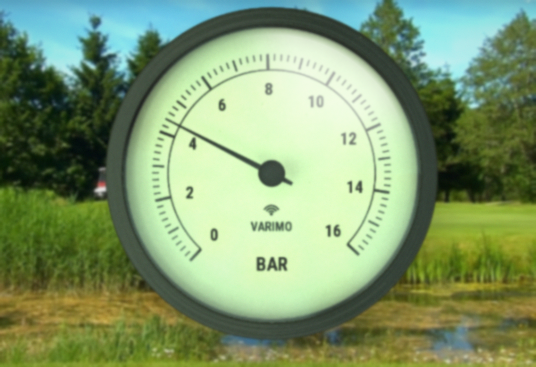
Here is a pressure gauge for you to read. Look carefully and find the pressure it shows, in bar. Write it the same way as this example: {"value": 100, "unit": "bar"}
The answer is {"value": 4.4, "unit": "bar"}
